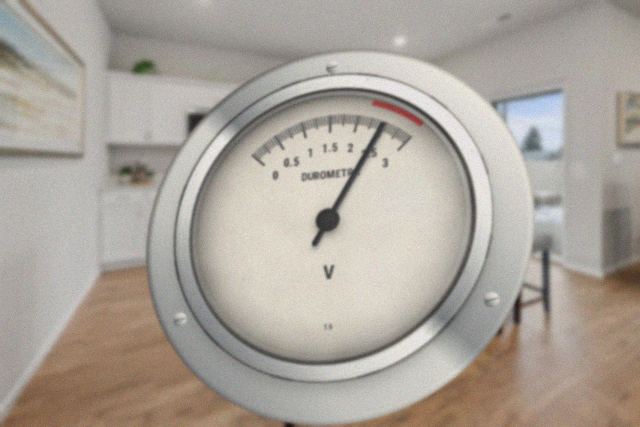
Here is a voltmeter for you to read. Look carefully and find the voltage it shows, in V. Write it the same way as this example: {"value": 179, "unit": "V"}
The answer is {"value": 2.5, "unit": "V"}
